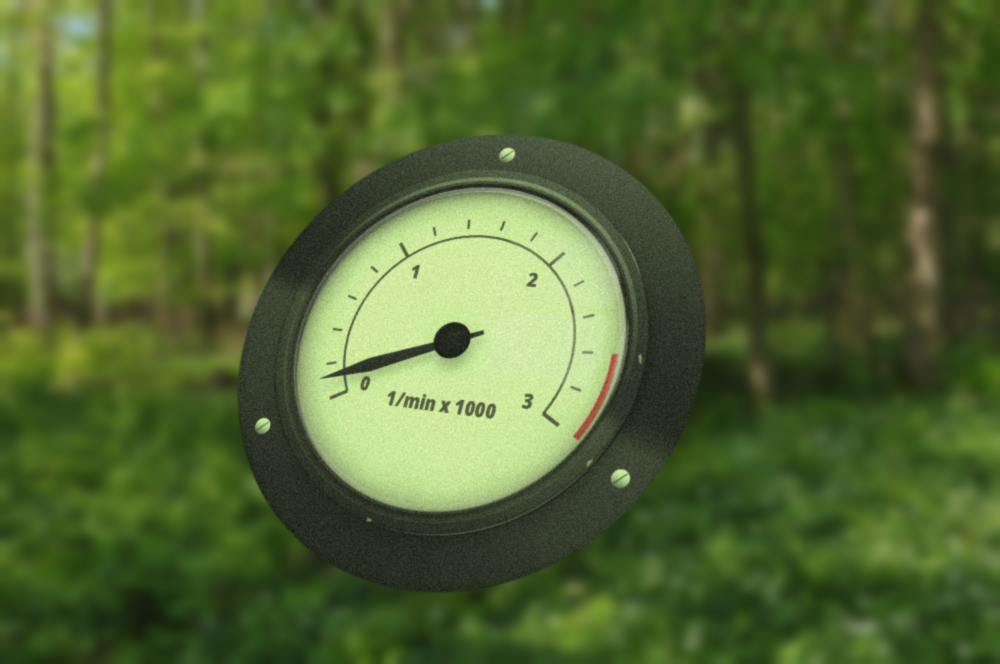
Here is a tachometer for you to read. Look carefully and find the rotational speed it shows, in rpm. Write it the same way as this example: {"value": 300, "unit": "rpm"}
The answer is {"value": 100, "unit": "rpm"}
